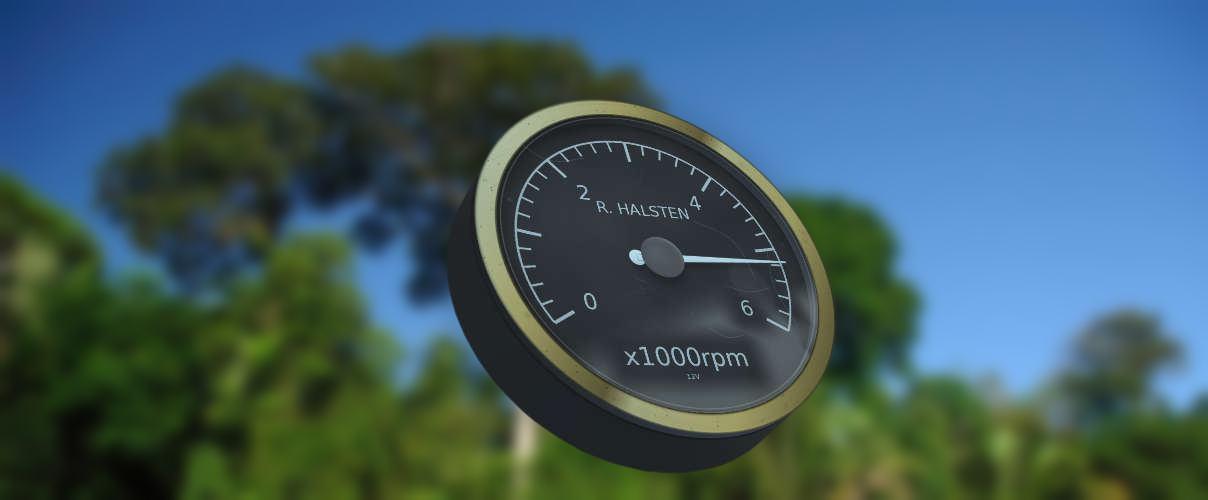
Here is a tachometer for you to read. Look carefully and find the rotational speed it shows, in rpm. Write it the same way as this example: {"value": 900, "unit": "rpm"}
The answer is {"value": 5200, "unit": "rpm"}
